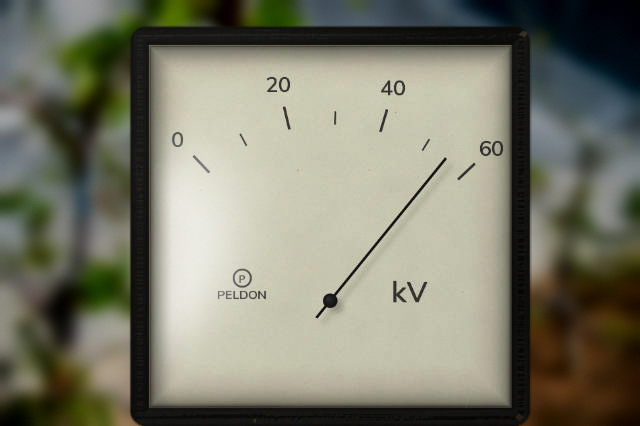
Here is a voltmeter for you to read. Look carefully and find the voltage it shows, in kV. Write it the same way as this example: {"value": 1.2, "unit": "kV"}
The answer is {"value": 55, "unit": "kV"}
